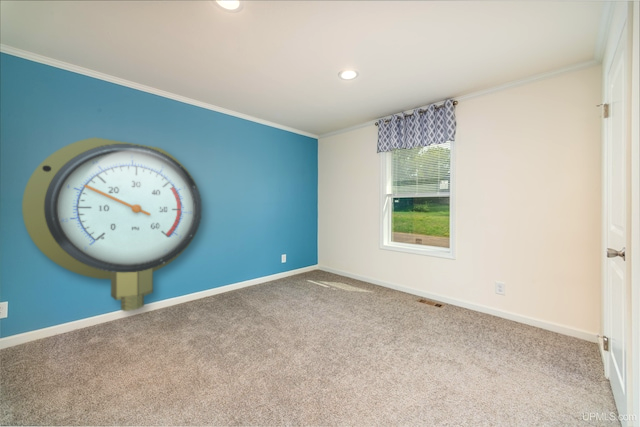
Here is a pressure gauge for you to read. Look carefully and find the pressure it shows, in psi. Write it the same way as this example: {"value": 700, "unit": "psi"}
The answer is {"value": 16, "unit": "psi"}
